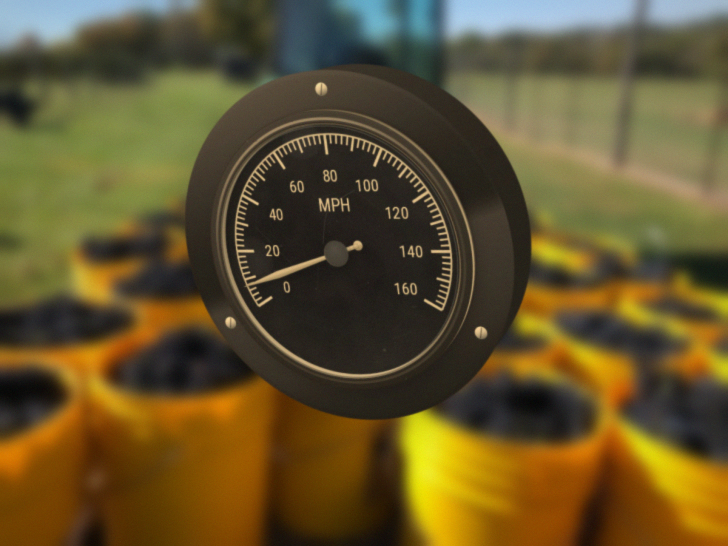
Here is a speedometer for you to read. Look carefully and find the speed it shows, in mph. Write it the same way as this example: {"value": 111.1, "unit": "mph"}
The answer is {"value": 8, "unit": "mph"}
